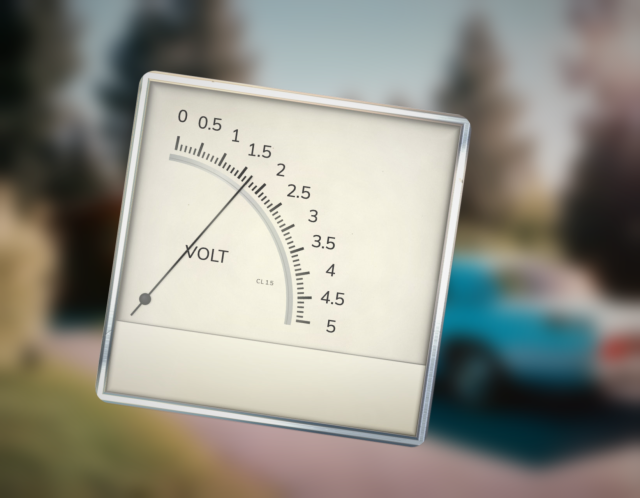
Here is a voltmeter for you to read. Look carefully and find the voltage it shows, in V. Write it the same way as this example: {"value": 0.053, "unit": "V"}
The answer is {"value": 1.7, "unit": "V"}
